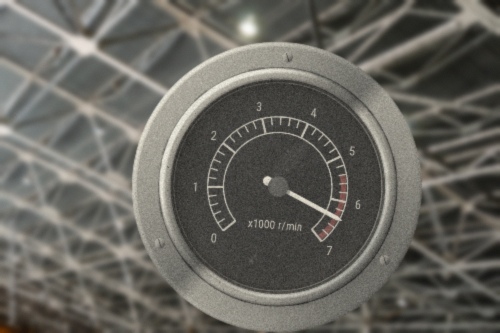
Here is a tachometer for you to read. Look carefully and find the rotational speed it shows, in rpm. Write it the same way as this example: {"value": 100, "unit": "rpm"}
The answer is {"value": 6400, "unit": "rpm"}
